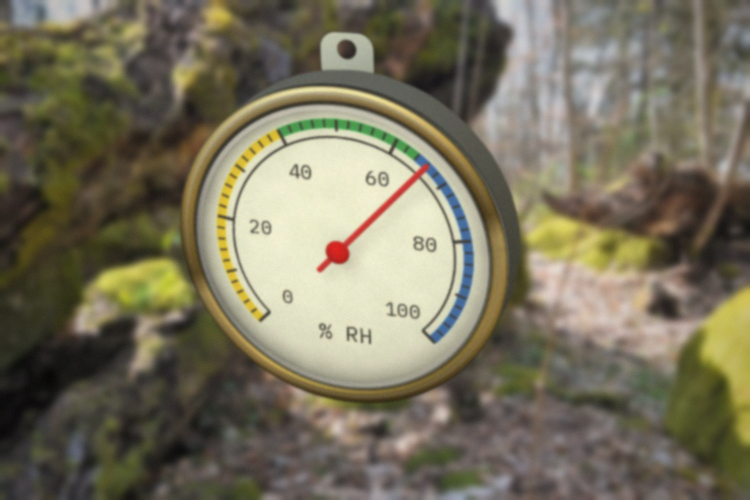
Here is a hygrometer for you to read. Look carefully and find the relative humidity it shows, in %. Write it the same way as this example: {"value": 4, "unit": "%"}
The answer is {"value": 66, "unit": "%"}
